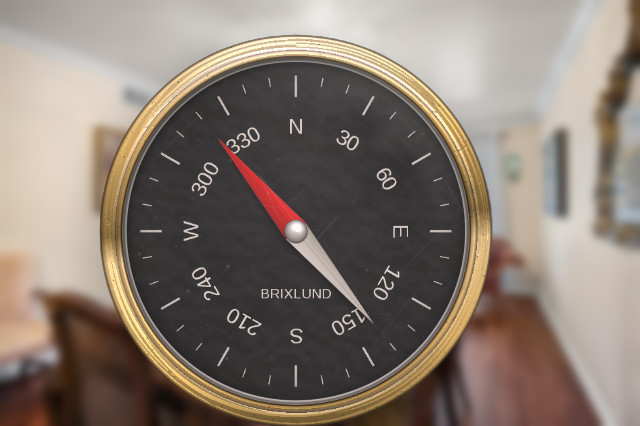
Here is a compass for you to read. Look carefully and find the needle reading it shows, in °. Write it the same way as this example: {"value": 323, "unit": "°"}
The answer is {"value": 320, "unit": "°"}
